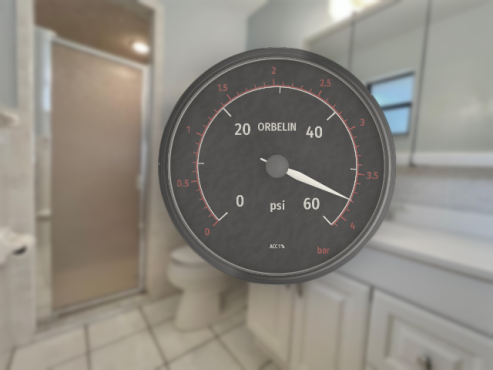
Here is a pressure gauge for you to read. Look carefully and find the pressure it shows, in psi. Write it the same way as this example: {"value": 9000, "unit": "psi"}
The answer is {"value": 55, "unit": "psi"}
